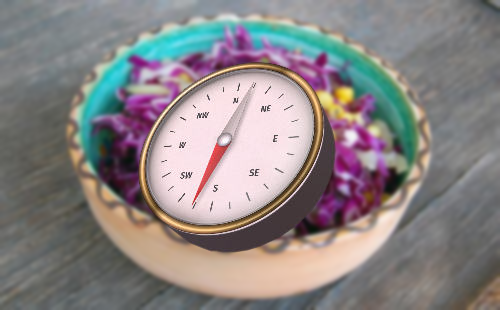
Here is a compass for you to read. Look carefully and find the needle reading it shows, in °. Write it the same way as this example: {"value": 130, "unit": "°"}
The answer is {"value": 195, "unit": "°"}
